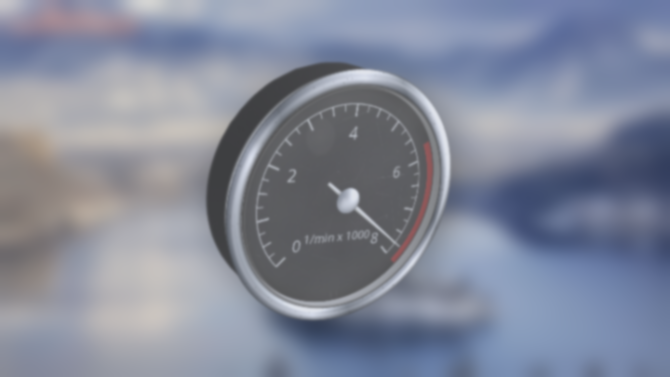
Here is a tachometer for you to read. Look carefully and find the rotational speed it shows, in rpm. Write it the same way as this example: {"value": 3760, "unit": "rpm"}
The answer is {"value": 7750, "unit": "rpm"}
